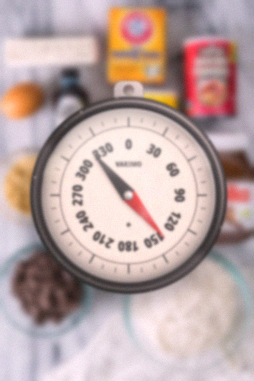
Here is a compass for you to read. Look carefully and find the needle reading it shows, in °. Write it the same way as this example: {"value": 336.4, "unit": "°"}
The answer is {"value": 140, "unit": "°"}
